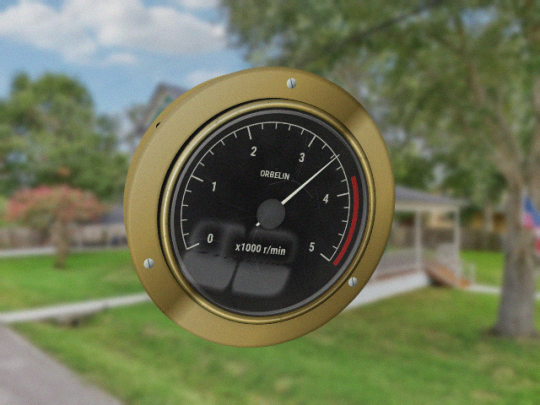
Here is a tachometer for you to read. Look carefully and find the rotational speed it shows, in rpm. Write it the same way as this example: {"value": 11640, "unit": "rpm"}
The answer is {"value": 3400, "unit": "rpm"}
